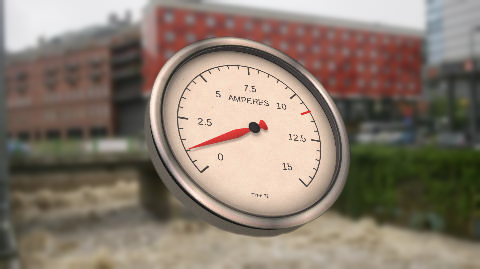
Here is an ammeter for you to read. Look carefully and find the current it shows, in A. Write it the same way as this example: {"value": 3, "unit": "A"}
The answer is {"value": 1, "unit": "A"}
